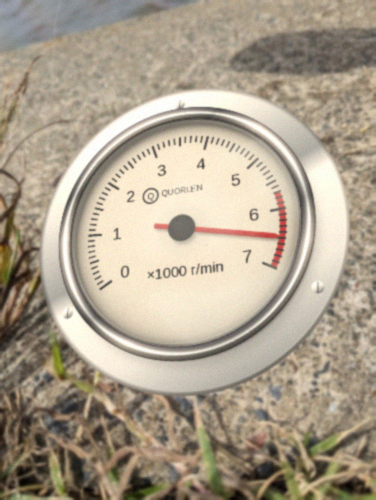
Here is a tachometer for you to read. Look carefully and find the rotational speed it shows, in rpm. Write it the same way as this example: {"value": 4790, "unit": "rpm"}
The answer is {"value": 6500, "unit": "rpm"}
